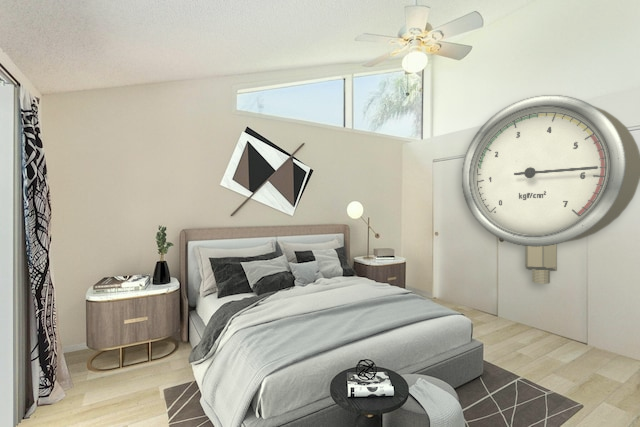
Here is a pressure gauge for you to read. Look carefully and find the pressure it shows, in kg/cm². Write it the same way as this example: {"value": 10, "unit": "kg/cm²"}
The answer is {"value": 5.8, "unit": "kg/cm²"}
